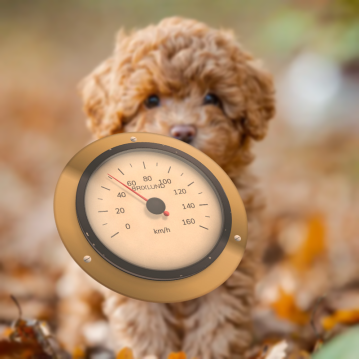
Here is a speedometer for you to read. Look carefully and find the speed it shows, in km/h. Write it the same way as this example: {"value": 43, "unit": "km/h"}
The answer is {"value": 50, "unit": "km/h"}
